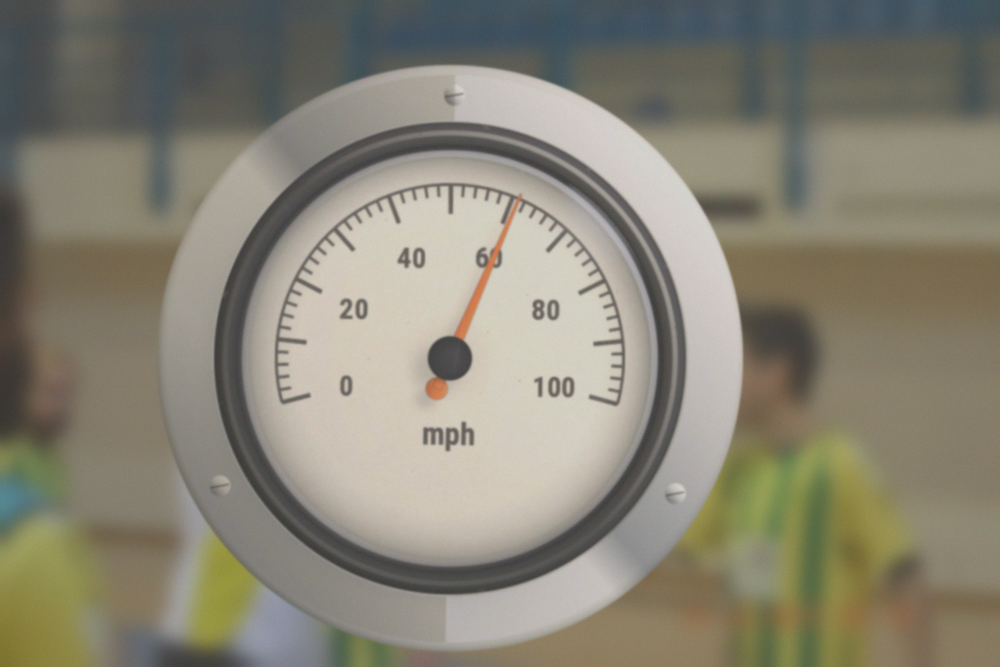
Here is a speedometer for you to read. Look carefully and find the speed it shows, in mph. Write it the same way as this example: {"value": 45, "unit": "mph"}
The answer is {"value": 61, "unit": "mph"}
